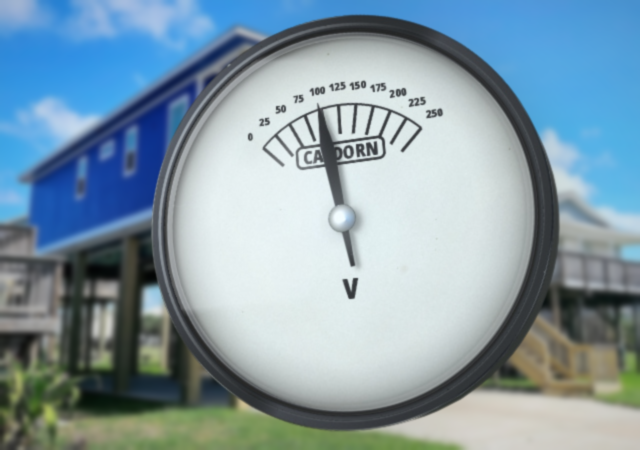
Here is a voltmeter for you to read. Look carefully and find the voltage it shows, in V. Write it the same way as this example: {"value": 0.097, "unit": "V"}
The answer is {"value": 100, "unit": "V"}
